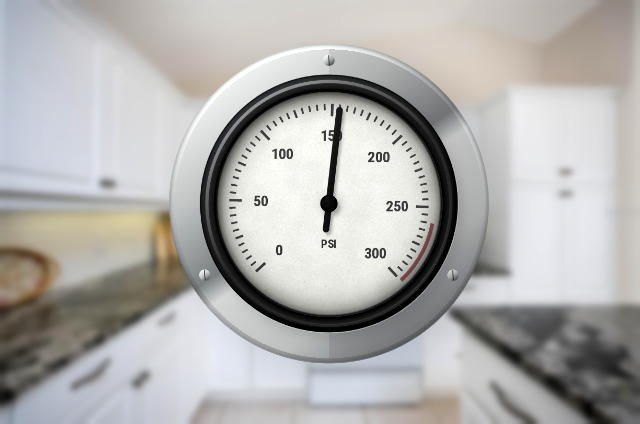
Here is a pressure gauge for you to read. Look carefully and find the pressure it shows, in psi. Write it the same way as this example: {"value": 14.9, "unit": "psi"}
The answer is {"value": 155, "unit": "psi"}
